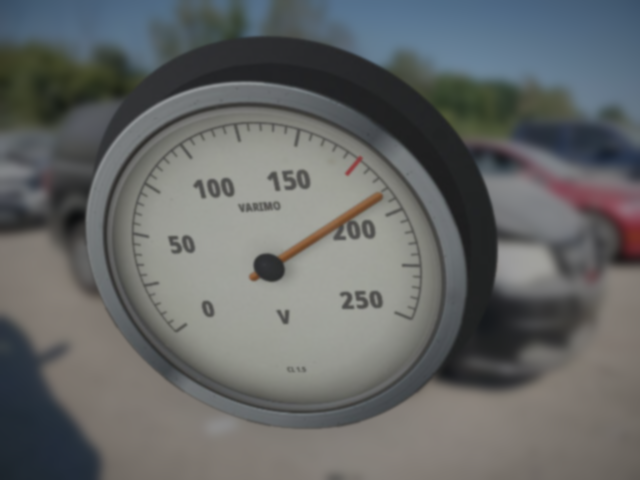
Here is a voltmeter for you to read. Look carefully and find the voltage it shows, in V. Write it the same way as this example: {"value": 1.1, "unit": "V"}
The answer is {"value": 190, "unit": "V"}
